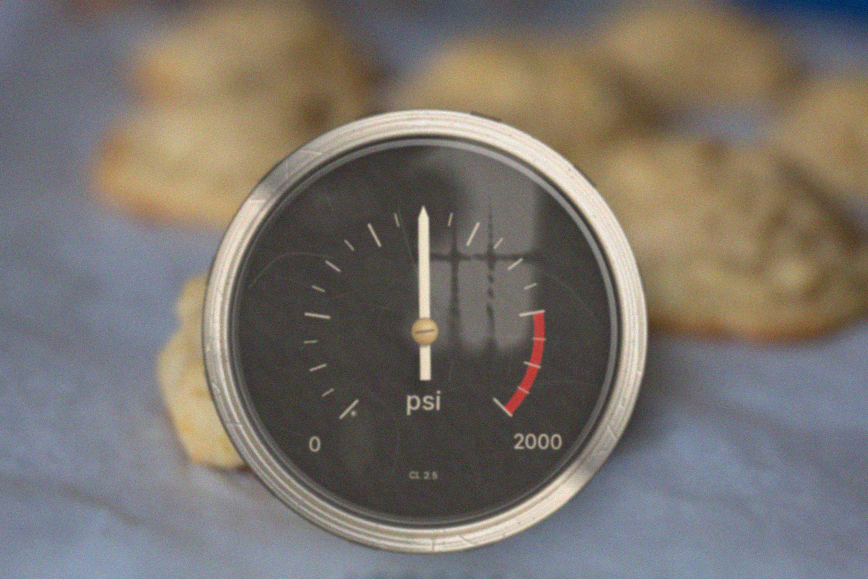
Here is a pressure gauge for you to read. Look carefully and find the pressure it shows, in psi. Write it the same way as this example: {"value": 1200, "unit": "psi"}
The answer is {"value": 1000, "unit": "psi"}
